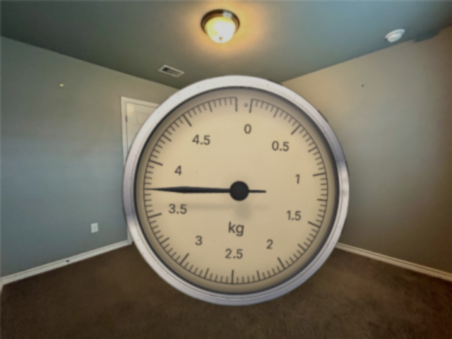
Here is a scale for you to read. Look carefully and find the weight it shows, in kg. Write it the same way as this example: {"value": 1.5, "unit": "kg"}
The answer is {"value": 3.75, "unit": "kg"}
